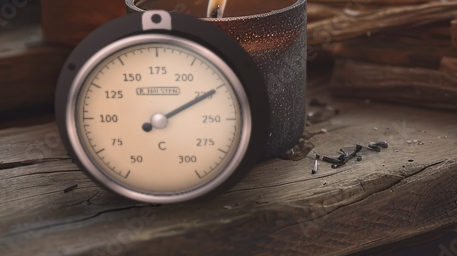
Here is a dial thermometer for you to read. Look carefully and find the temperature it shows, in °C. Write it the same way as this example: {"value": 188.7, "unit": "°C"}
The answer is {"value": 225, "unit": "°C"}
